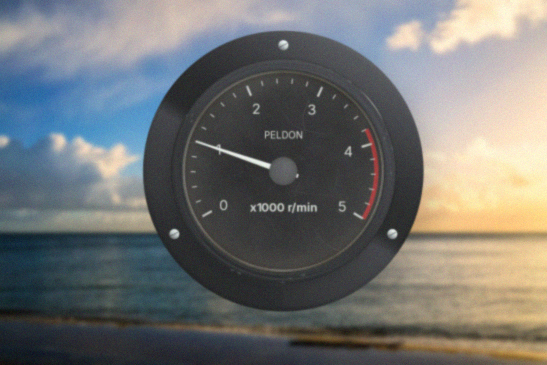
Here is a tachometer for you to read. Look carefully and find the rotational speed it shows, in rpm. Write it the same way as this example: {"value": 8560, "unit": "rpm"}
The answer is {"value": 1000, "unit": "rpm"}
